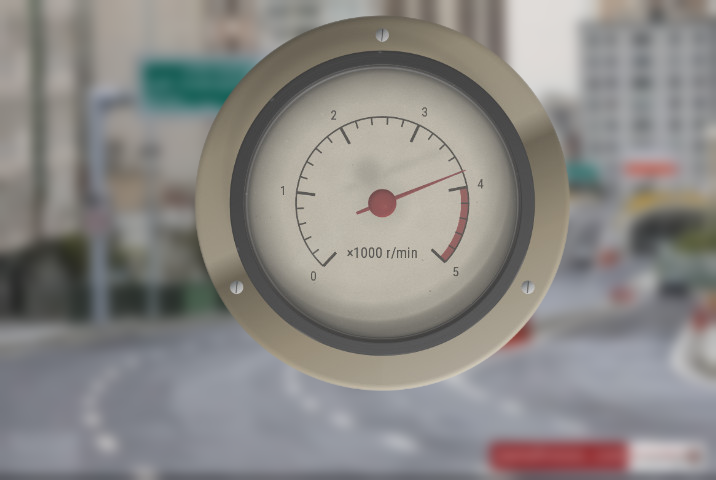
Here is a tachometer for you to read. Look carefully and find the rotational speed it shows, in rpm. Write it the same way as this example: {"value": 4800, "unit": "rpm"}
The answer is {"value": 3800, "unit": "rpm"}
